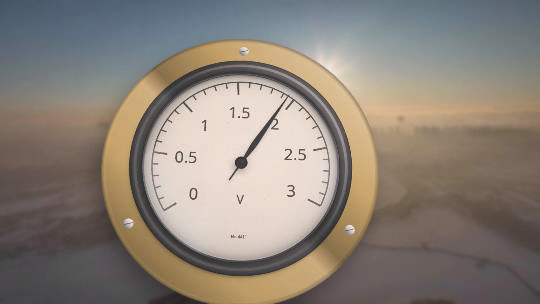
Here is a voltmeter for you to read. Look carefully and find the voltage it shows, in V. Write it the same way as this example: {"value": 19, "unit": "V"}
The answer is {"value": 1.95, "unit": "V"}
